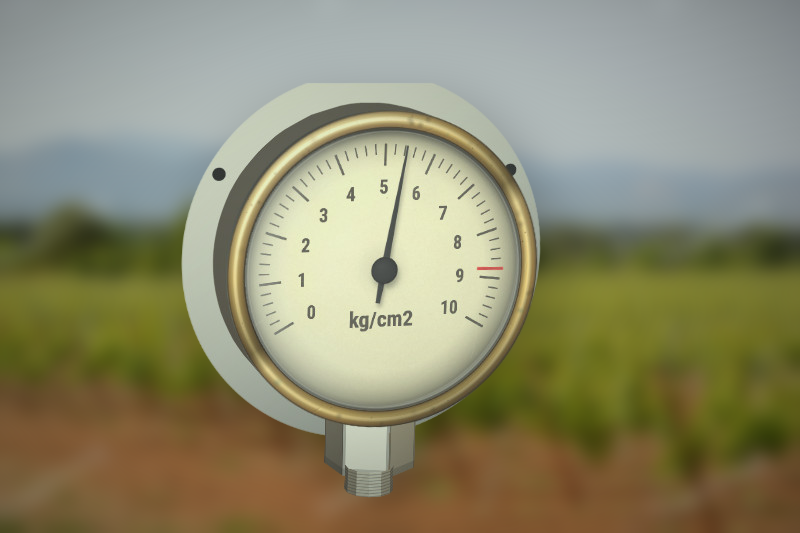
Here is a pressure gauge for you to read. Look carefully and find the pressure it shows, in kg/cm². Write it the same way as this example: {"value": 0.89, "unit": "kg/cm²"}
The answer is {"value": 5.4, "unit": "kg/cm²"}
